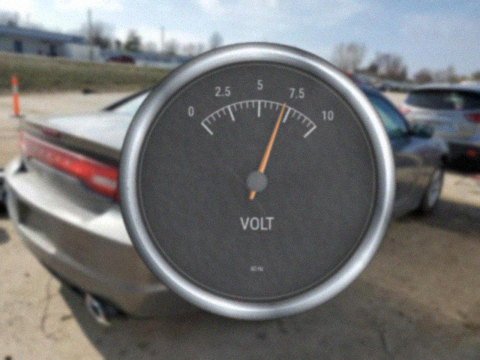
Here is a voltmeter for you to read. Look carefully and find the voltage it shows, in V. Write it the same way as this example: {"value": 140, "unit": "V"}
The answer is {"value": 7, "unit": "V"}
